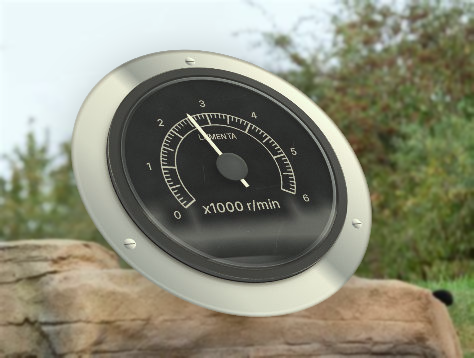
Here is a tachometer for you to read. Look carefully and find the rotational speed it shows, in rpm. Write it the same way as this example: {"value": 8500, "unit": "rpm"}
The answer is {"value": 2500, "unit": "rpm"}
